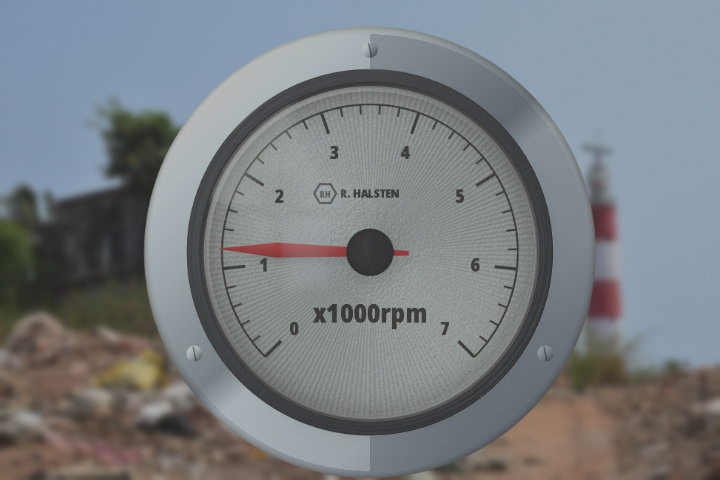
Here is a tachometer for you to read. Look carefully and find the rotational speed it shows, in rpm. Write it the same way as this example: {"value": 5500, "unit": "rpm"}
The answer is {"value": 1200, "unit": "rpm"}
